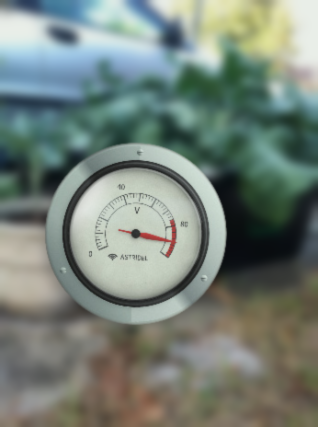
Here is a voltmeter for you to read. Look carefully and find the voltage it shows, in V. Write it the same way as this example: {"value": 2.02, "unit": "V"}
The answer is {"value": 90, "unit": "V"}
